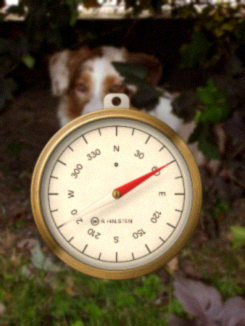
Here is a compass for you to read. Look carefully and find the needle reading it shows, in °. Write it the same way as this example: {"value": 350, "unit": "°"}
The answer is {"value": 60, "unit": "°"}
